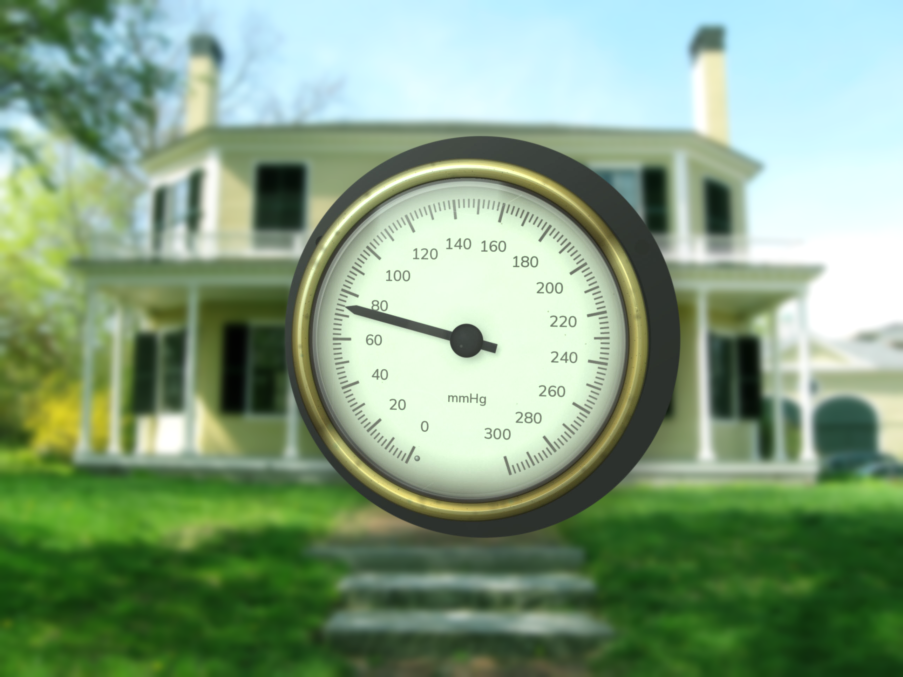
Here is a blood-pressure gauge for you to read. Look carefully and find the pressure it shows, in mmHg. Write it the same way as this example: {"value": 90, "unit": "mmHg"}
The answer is {"value": 74, "unit": "mmHg"}
